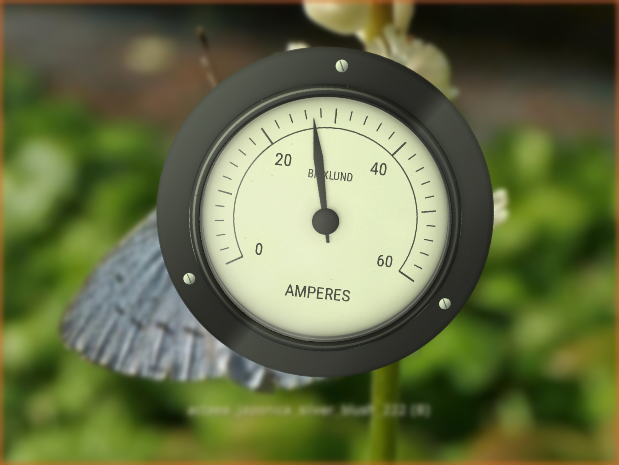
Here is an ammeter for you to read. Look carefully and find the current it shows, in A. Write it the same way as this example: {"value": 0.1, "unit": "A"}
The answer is {"value": 27, "unit": "A"}
